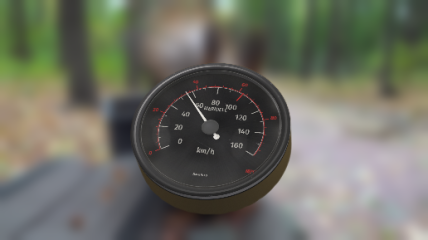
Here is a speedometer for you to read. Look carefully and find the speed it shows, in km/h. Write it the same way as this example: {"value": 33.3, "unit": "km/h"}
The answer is {"value": 55, "unit": "km/h"}
